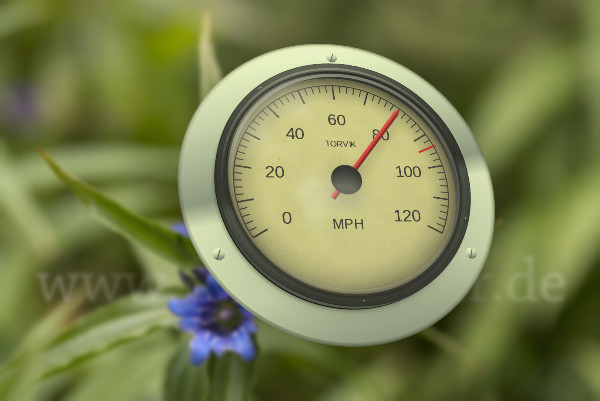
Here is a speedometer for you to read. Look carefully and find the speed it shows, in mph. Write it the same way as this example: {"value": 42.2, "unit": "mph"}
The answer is {"value": 80, "unit": "mph"}
